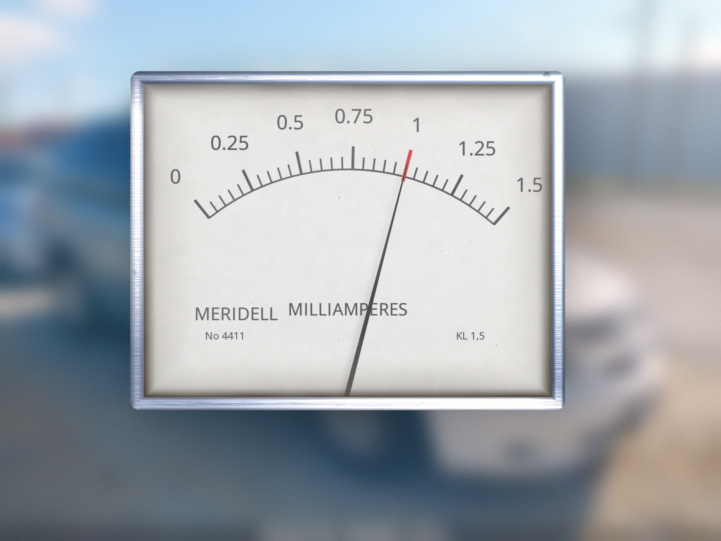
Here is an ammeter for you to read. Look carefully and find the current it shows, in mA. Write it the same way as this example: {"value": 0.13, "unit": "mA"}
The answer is {"value": 1, "unit": "mA"}
